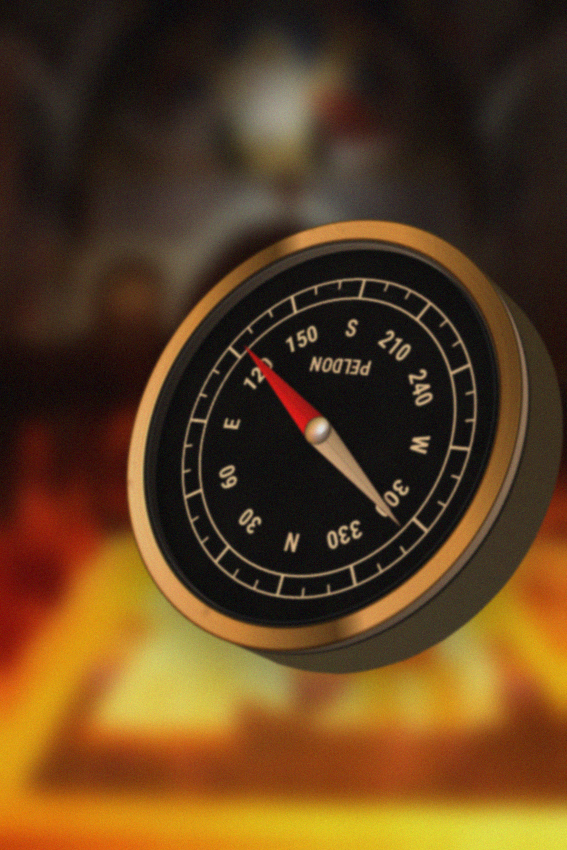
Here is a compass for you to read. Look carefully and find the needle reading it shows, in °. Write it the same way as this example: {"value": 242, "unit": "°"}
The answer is {"value": 125, "unit": "°"}
